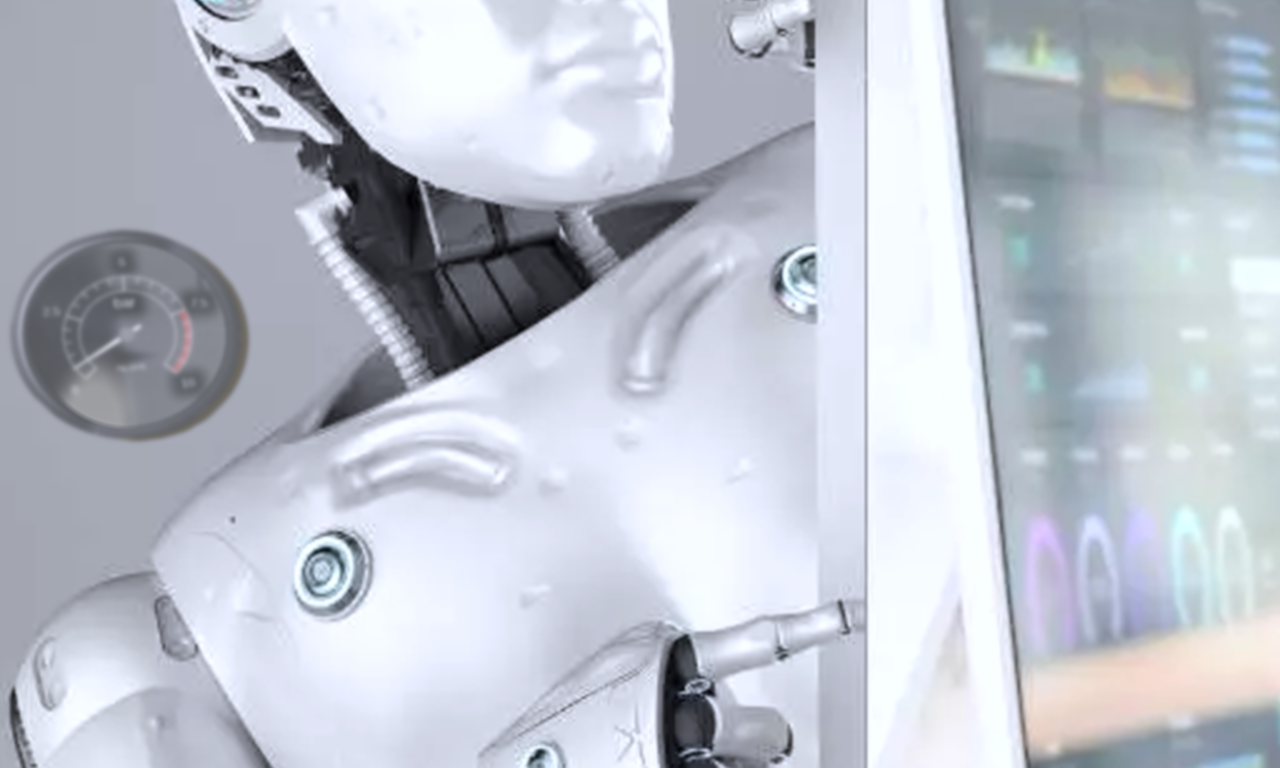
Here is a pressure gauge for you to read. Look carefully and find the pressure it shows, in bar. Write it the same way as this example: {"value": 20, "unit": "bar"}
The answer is {"value": 0.5, "unit": "bar"}
